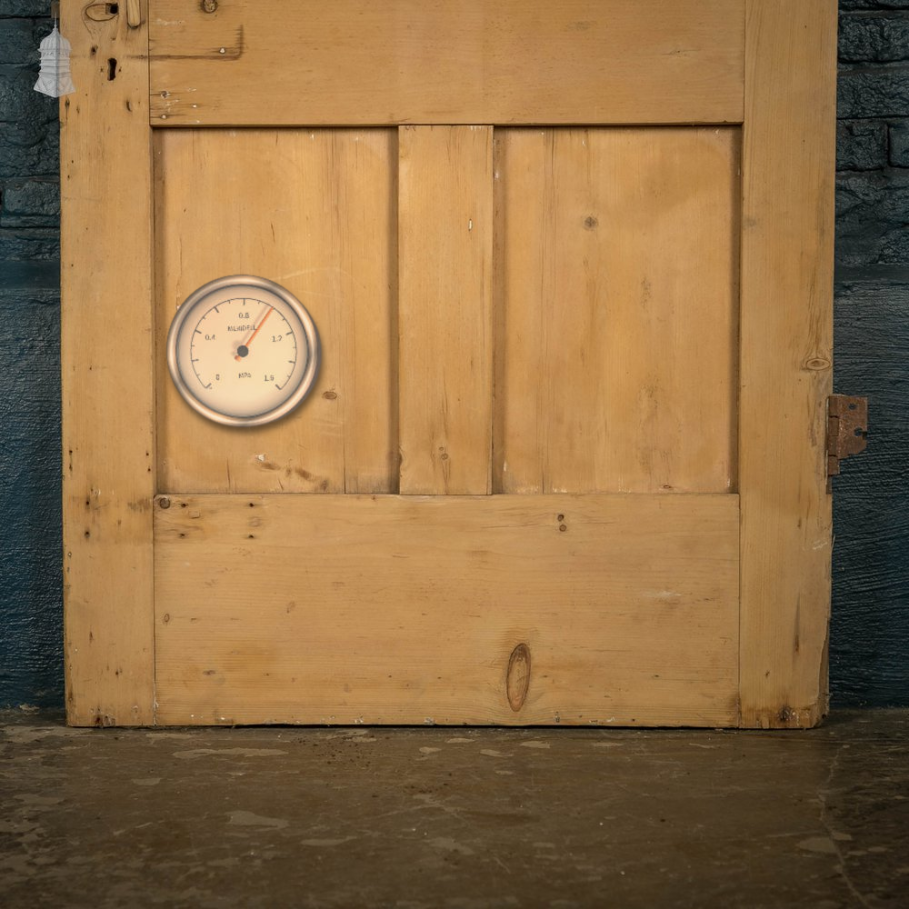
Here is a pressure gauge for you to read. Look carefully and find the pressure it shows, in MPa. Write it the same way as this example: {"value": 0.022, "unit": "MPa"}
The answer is {"value": 1, "unit": "MPa"}
